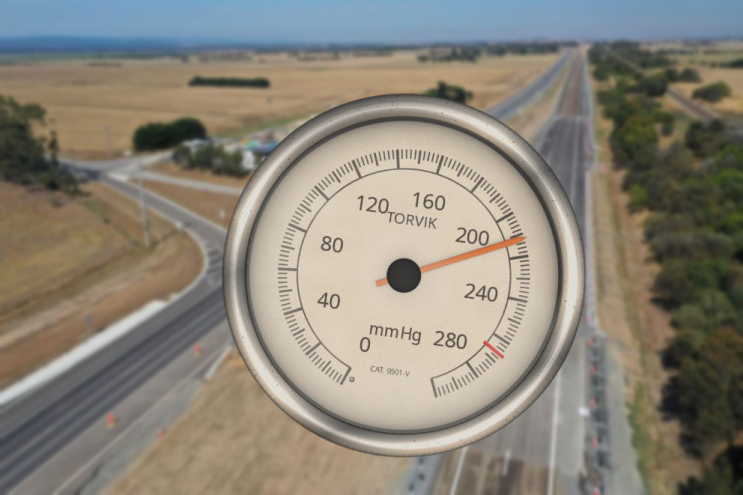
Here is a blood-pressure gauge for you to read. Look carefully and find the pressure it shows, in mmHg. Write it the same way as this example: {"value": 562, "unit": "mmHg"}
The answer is {"value": 212, "unit": "mmHg"}
